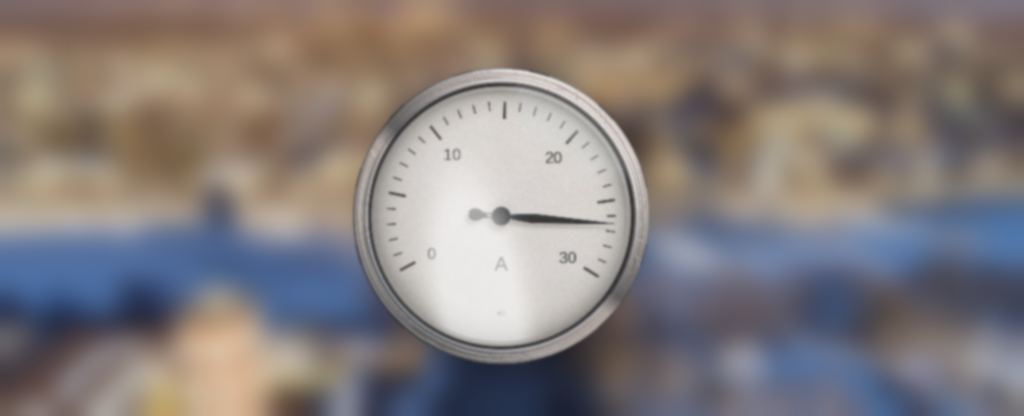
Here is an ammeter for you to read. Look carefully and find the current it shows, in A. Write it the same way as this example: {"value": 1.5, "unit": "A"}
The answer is {"value": 26.5, "unit": "A"}
